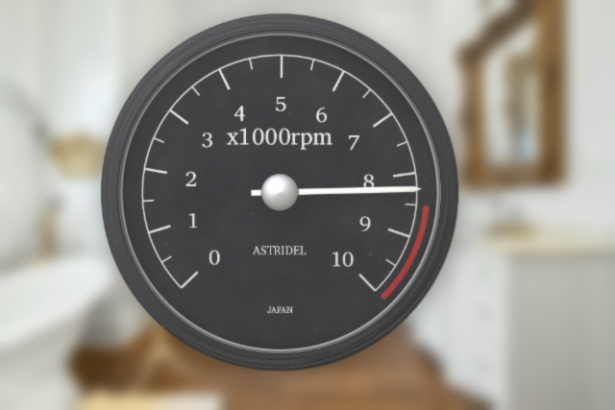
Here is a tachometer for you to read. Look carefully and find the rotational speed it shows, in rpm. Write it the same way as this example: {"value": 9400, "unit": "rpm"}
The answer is {"value": 8250, "unit": "rpm"}
